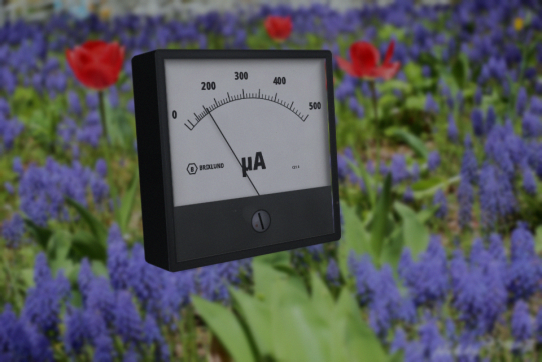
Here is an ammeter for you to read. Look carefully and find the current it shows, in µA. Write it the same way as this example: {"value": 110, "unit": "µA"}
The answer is {"value": 150, "unit": "µA"}
